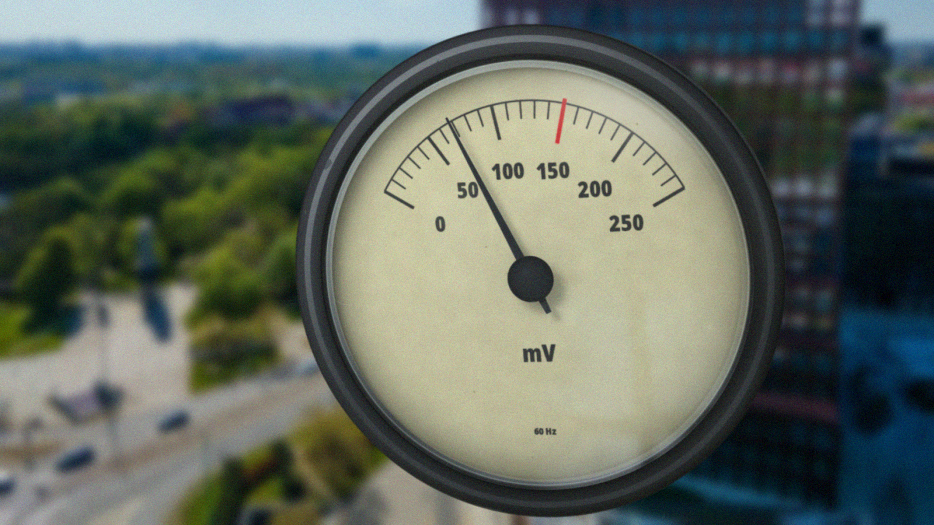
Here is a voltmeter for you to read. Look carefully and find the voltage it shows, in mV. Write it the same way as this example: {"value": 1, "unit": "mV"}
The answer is {"value": 70, "unit": "mV"}
